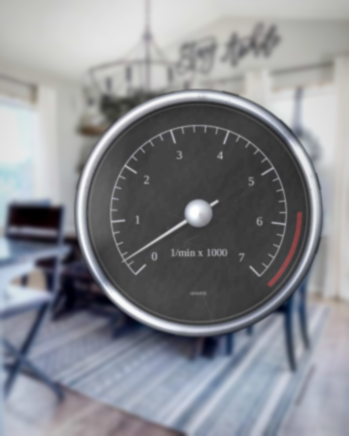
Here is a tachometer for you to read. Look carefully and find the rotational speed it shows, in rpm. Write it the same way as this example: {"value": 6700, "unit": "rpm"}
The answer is {"value": 300, "unit": "rpm"}
